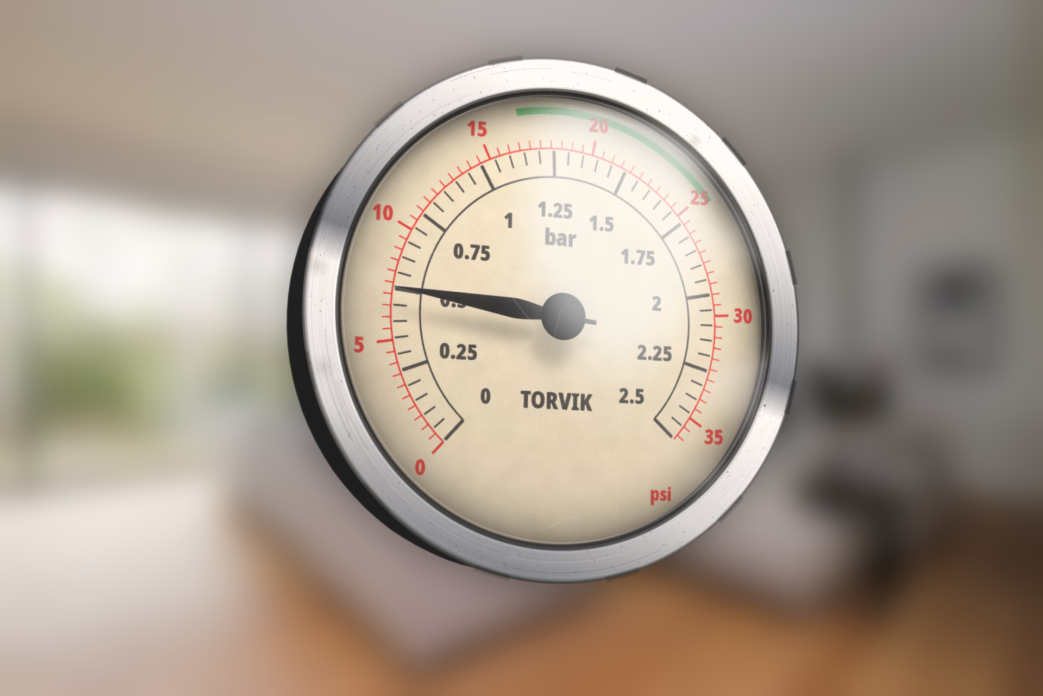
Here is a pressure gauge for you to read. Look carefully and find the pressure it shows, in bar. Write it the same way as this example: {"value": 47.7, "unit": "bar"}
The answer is {"value": 0.5, "unit": "bar"}
